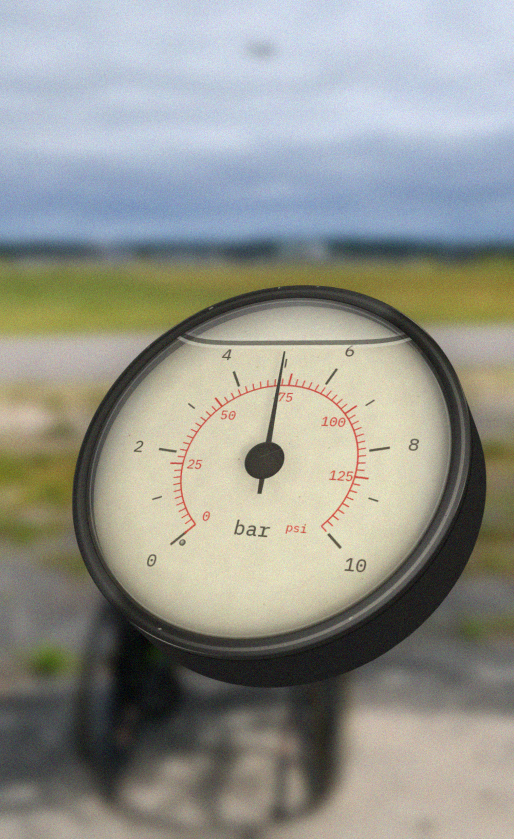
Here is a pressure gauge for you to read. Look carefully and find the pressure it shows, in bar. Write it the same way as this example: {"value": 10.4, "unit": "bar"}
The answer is {"value": 5, "unit": "bar"}
